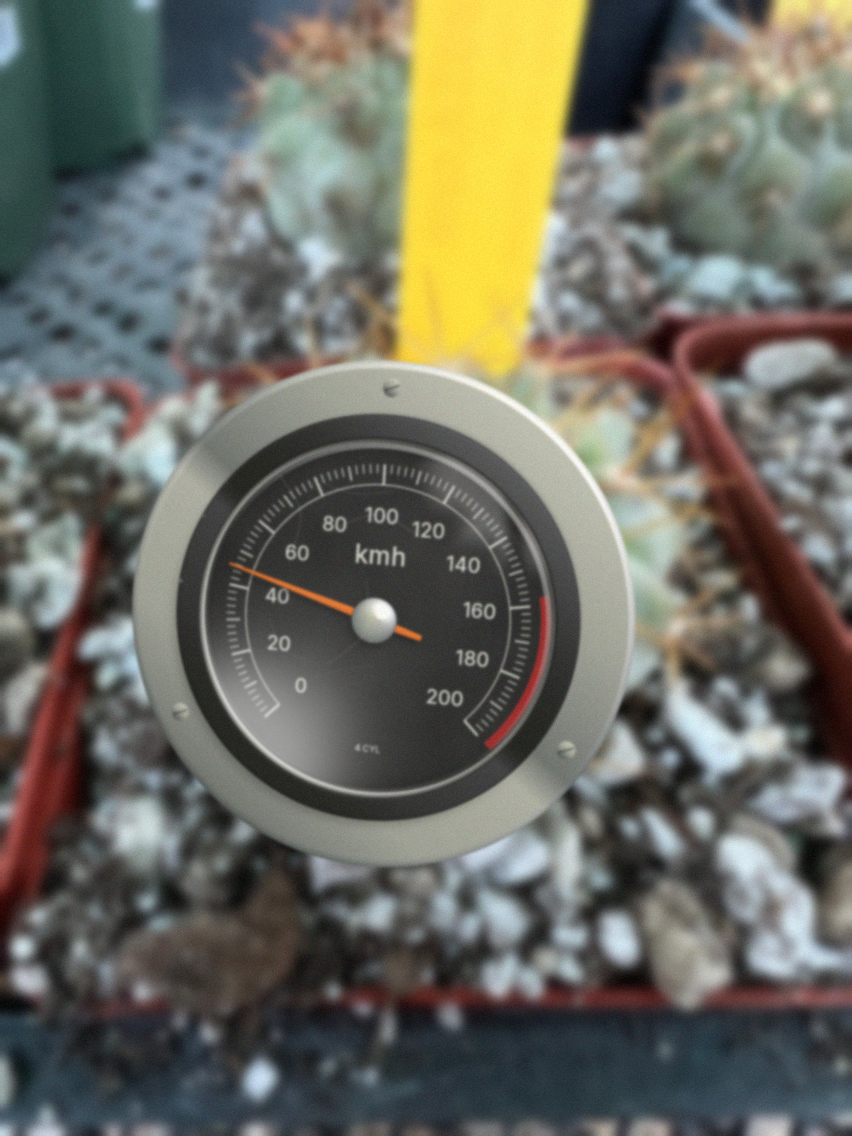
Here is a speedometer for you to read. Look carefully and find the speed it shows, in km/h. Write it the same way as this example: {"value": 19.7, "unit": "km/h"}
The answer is {"value": 46, "unit": "km/h"}
